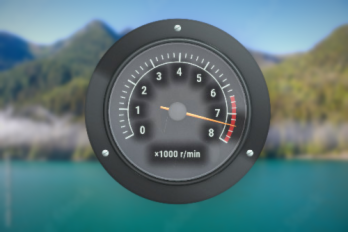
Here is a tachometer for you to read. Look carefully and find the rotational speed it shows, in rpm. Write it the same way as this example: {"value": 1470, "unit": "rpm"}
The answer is {"value": 7400, "unit": "rpm"}
